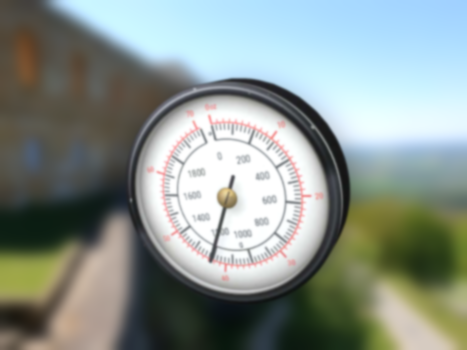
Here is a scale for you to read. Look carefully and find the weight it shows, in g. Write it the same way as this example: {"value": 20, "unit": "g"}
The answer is {"value": 1200, "unit": "g"}
